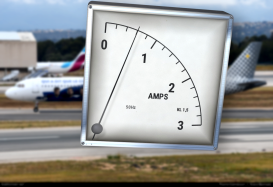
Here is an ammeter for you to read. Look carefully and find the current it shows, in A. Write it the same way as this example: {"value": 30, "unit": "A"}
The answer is {"value": 0.6, "unit": "A"}
